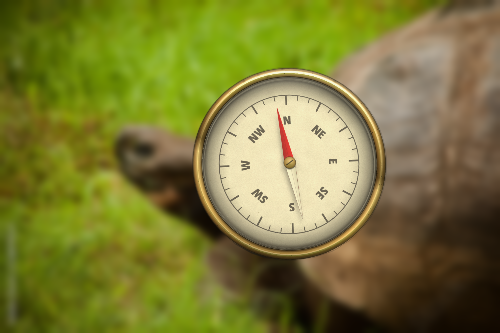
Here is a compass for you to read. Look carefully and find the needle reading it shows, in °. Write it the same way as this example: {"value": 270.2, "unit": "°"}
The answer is {"value": 350, "unit": "°"}
